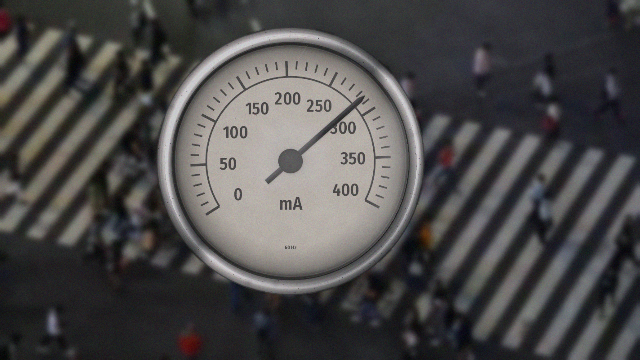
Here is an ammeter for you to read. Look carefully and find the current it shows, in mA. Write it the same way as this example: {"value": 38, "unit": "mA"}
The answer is {"value": 285, "unit": "mA"}
